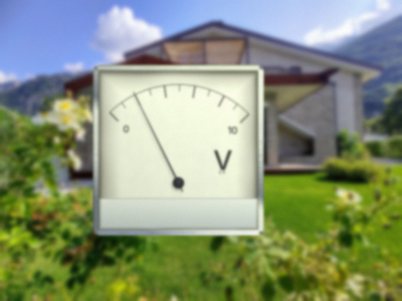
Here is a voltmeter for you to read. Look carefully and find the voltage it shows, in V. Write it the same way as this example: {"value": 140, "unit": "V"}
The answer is {"value": 2, "unit": "V"}
